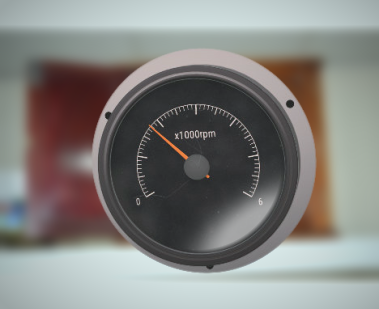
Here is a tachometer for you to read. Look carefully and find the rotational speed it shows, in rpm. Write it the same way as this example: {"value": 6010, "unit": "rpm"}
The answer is {"value": 1800, "unit": "rpm"}
